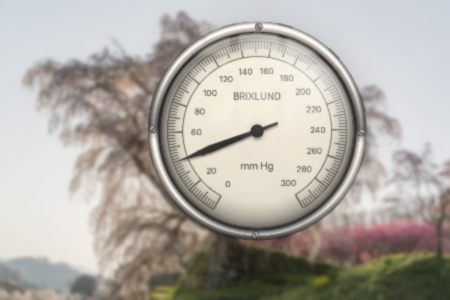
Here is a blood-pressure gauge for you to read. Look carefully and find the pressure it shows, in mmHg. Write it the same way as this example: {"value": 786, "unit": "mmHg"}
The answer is {"value": 40, "unit": "mmHg"}
